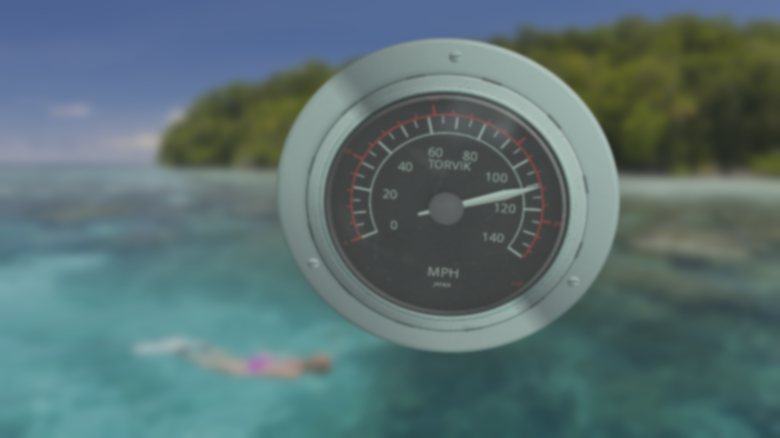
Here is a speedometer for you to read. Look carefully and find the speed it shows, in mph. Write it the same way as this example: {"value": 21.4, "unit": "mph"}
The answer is {"value": 110, "unit": "mph"}
